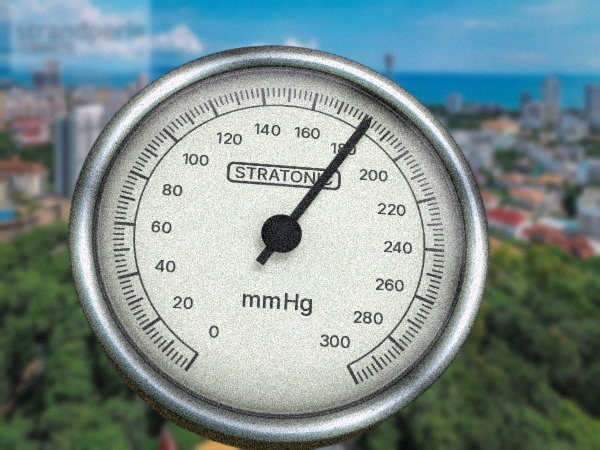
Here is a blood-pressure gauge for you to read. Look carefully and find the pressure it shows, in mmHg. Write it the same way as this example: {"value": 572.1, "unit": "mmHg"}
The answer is {"value": 182, "unit": "mmHg"}
